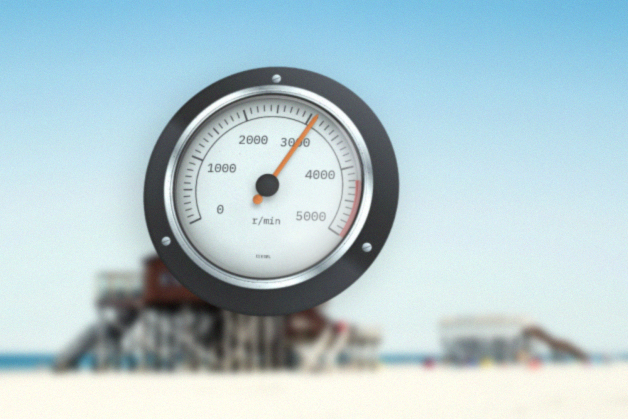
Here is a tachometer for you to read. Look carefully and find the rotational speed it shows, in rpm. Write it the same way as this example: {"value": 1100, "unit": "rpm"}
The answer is {"value": 3100, "unit": "rpm"}
